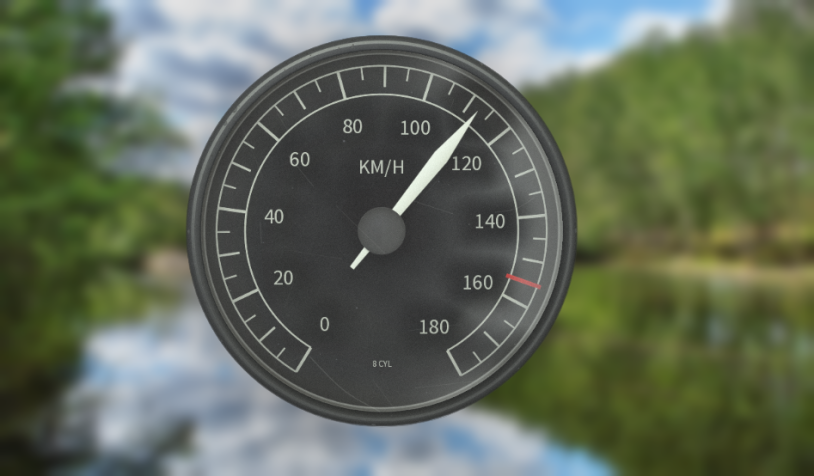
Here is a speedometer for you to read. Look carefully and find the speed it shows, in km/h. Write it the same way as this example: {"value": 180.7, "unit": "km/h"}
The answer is {"value": 112.5, "unit": "km/h"}
